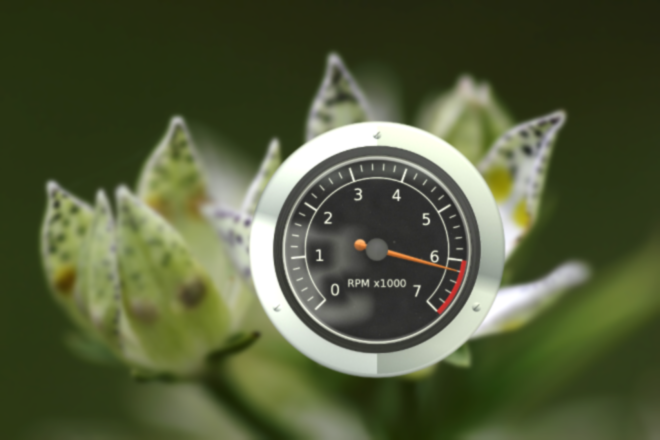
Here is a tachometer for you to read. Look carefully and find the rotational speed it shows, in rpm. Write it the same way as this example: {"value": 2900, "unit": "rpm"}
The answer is {"value": 6200, "unit": "rpm"}
